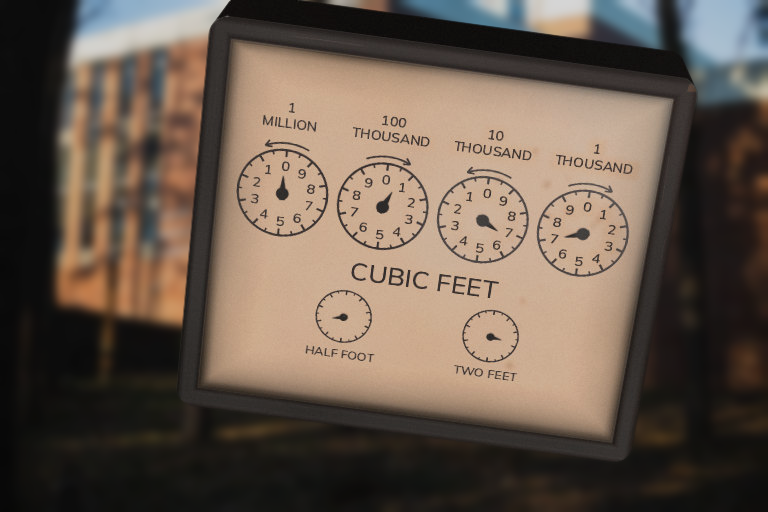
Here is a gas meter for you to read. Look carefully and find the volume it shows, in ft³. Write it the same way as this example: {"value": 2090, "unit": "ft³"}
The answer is {"value": 6700, "unit": "ft³"}
